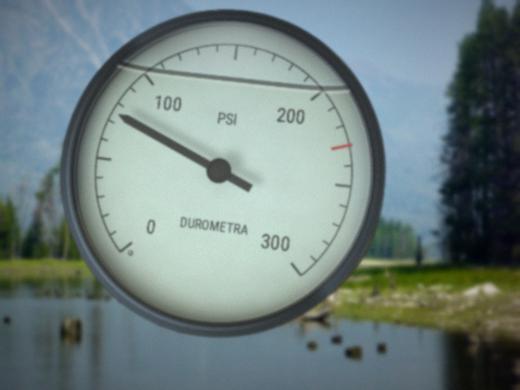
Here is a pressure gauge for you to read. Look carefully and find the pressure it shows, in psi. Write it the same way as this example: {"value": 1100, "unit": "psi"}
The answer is {"value": 75, "unit": "psi"}
